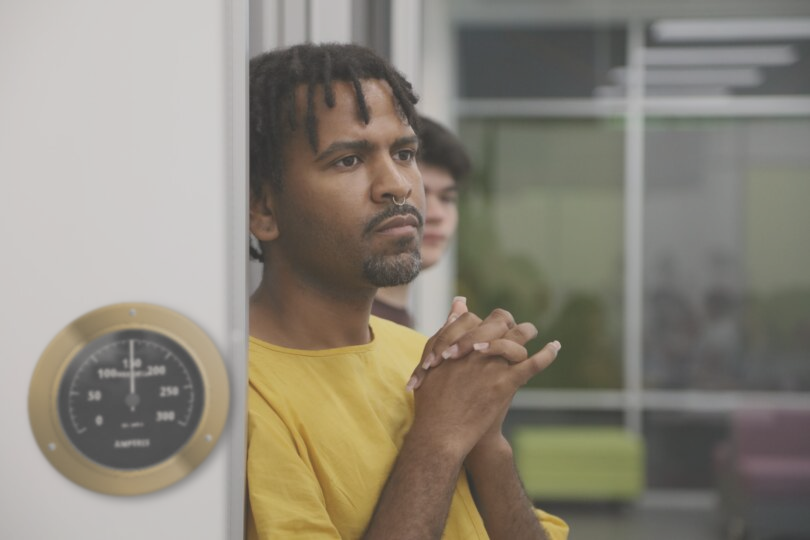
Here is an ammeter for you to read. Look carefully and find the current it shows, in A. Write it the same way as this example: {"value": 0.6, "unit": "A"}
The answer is {"value": 150, "unit": "A"}
